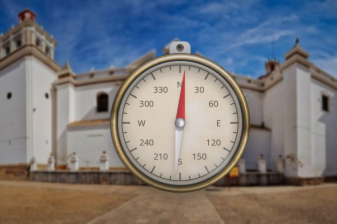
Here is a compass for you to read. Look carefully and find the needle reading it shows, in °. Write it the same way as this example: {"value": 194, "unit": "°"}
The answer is {"value": 5, "unit": "°"}
